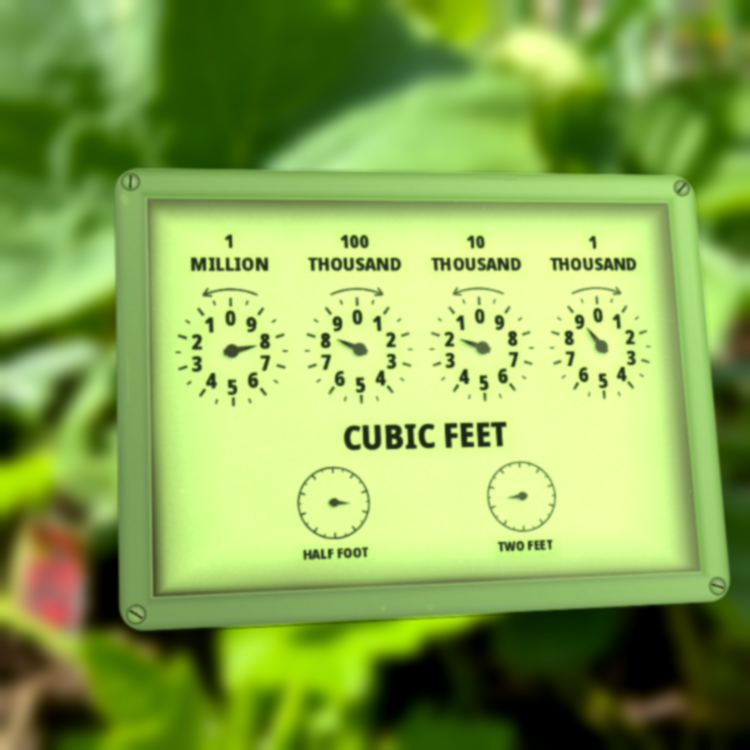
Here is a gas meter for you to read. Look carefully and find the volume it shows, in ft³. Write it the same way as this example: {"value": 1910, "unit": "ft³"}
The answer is {"value": 781900, "unit": "ft³"}
